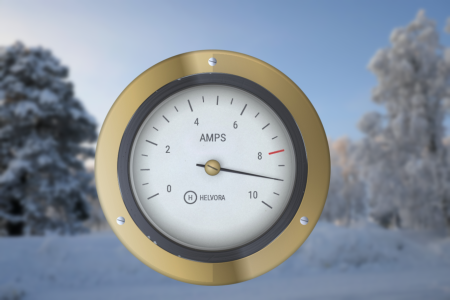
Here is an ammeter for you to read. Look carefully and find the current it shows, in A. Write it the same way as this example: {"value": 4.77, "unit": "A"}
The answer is {"value": 9, "unit": "A"}
